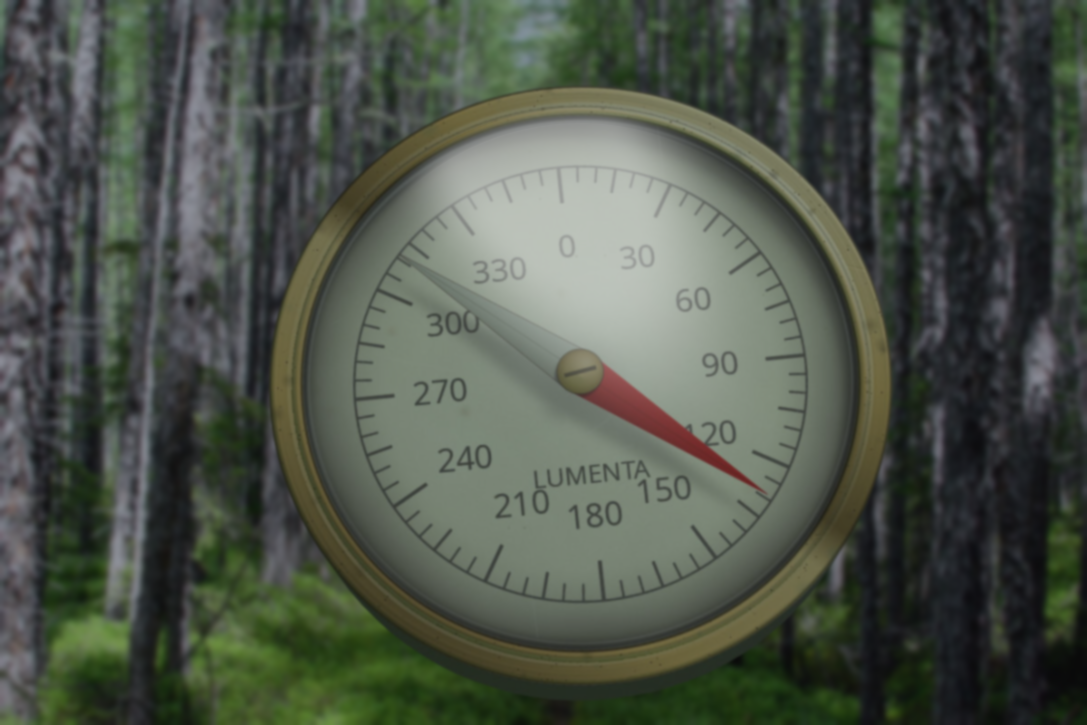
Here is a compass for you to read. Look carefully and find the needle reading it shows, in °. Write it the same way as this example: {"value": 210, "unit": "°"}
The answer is {"value": 130, "unit": "°"}
